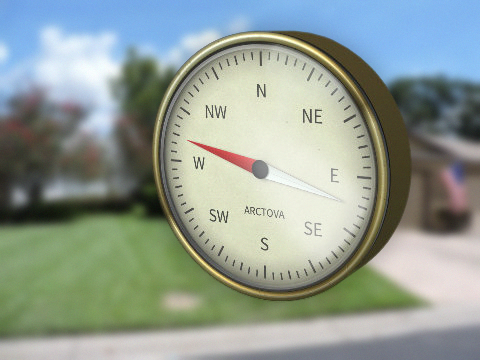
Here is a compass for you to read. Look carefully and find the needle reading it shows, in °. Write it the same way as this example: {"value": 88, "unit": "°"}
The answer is {"value": 285, "unit": "°"}
